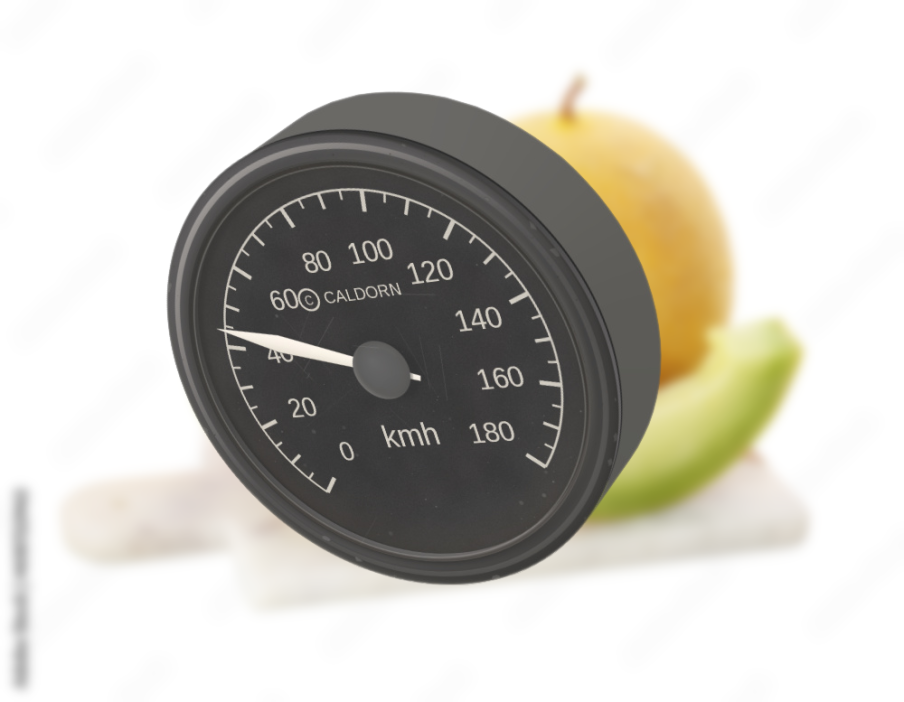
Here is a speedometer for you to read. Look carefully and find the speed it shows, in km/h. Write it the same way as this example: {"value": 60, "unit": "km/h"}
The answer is {"value": 45, "unit": "km/h"}
